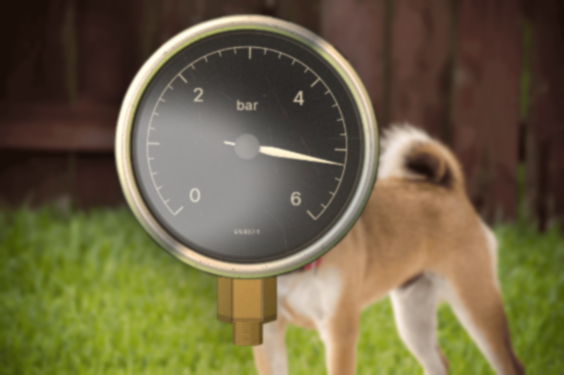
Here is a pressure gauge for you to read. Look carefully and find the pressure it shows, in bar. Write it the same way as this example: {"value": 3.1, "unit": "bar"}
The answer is {"value": 5.2, "unit": "bar"}
